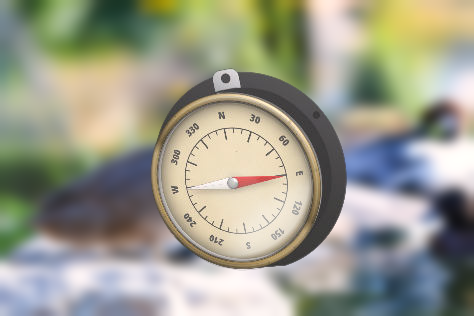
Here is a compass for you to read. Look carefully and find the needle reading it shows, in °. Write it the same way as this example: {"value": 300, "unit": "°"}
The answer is {"value": 90, "unit": "°"}
